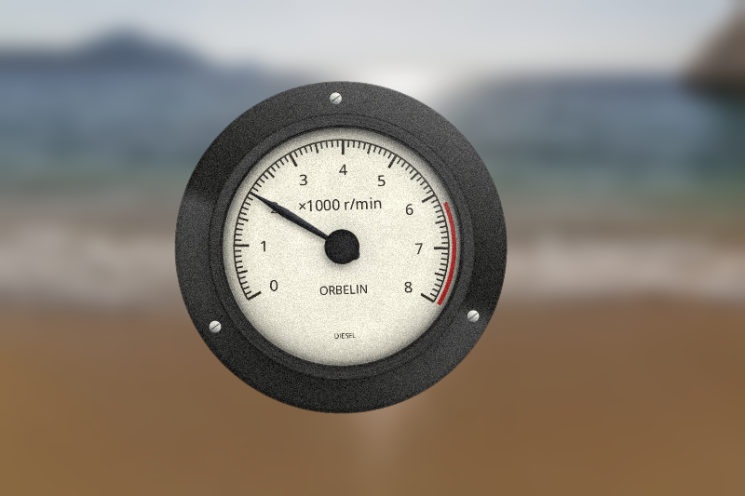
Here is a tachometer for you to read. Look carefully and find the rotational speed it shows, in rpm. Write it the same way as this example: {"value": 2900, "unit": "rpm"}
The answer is {"value": 2000, "unit": "rpm"}
